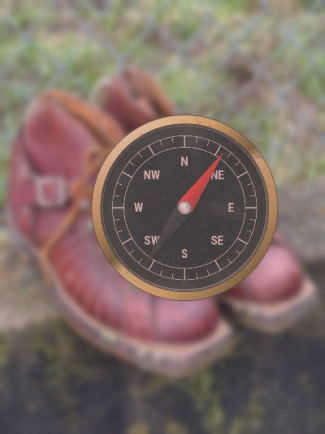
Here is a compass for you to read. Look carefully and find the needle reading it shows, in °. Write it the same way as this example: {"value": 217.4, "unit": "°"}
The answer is {"value": 35, "unit": "°"}
